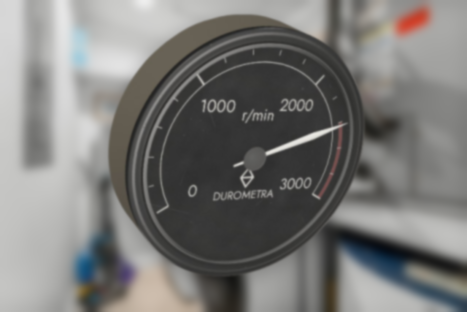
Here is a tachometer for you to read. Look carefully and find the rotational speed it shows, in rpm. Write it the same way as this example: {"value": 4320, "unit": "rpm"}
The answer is {"value": 2400, "unit": "rpm"}
